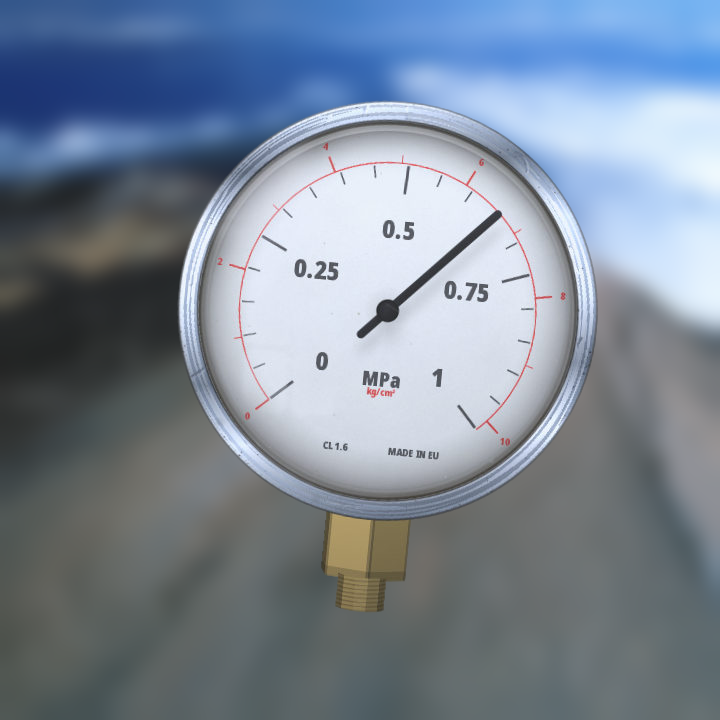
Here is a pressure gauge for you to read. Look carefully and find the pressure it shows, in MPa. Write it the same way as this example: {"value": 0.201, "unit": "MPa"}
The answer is {"value": 0.65, "unit": "MPa"}
